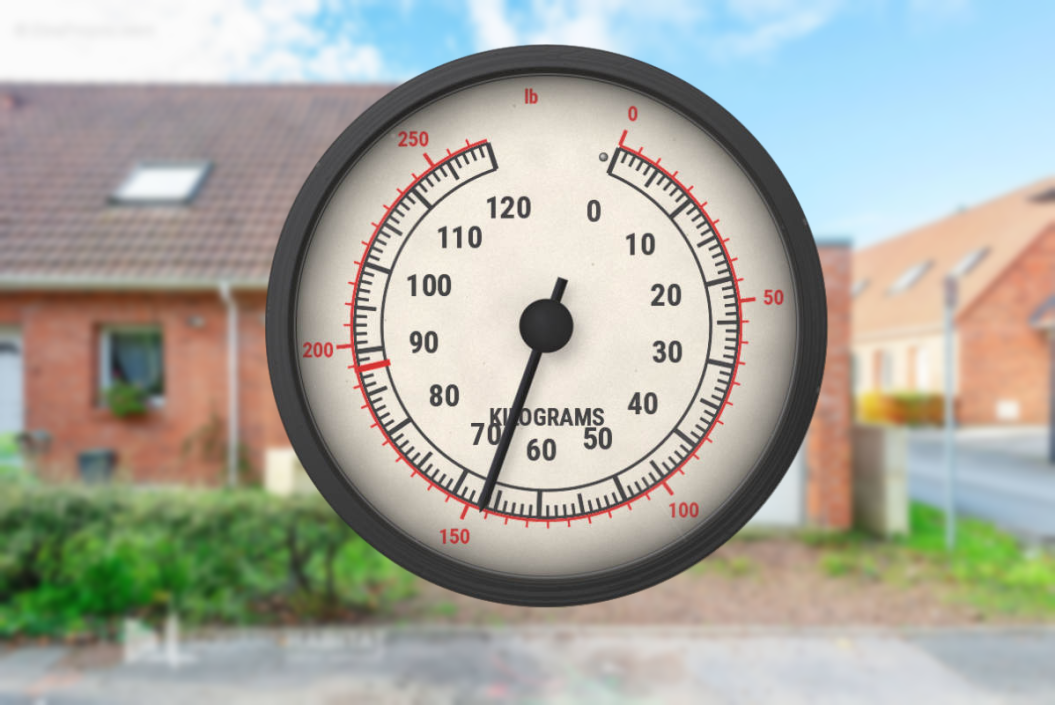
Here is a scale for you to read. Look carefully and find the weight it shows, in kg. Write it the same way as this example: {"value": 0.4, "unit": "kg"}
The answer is {"value": 66.5, "unit": "kg"}
